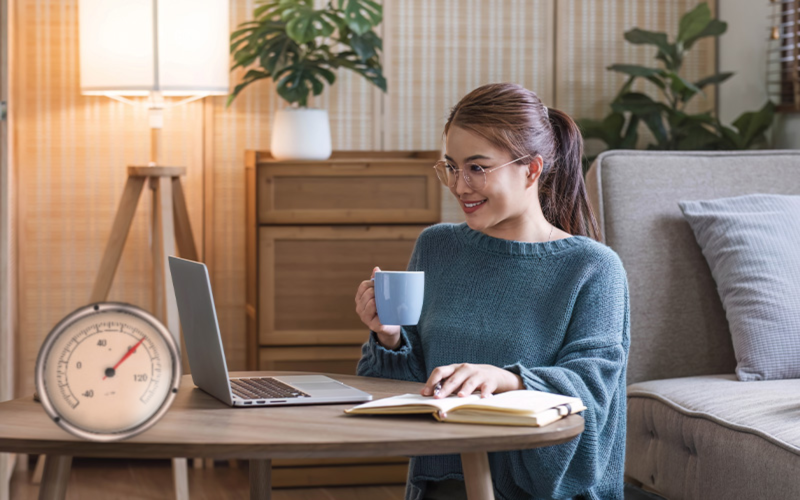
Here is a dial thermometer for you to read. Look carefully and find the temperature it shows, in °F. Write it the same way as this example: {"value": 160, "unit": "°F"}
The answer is {"value": 80, "unit": "°F"}
